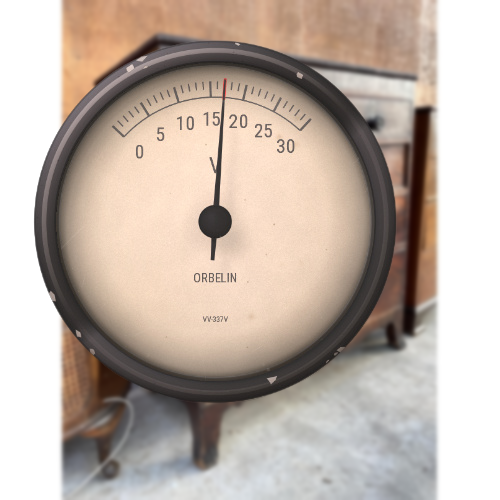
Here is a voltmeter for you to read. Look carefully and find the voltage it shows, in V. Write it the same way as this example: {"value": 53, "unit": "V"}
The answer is {"value": 17, "unit": "V"}
